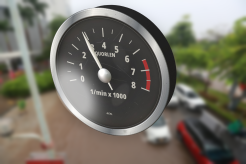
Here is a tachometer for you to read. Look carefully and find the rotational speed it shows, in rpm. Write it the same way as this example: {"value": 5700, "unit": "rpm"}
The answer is {"value": 3000, "unit": "rpm"}
